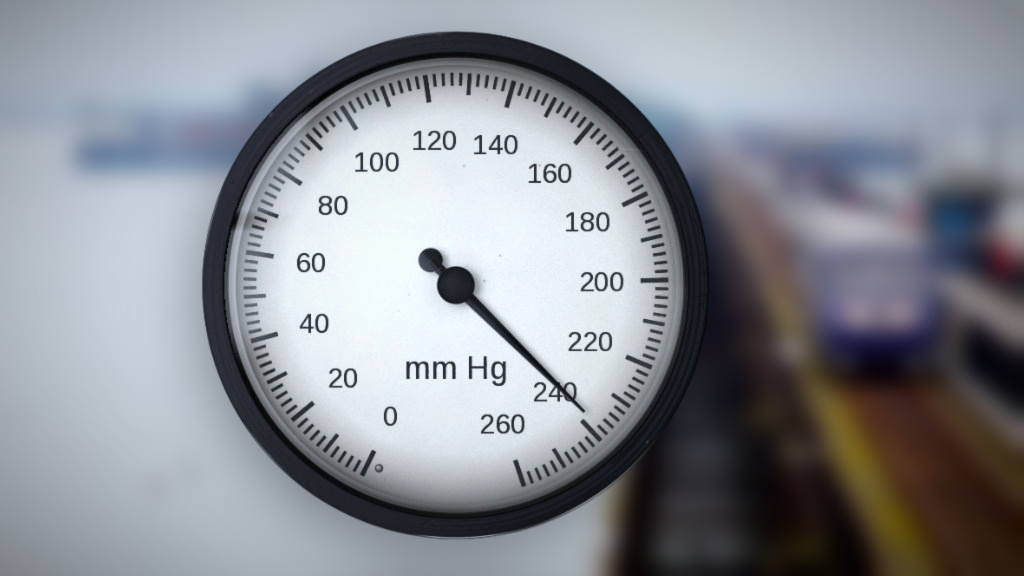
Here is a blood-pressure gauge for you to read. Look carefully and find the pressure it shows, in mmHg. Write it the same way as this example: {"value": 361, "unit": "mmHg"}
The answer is {"value": 238, "unit": "mmHg"}
